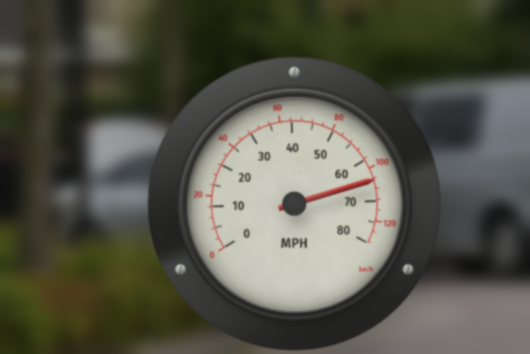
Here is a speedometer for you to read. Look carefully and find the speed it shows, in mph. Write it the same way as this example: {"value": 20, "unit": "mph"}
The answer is {"value": 65, "unit": "mph"}
